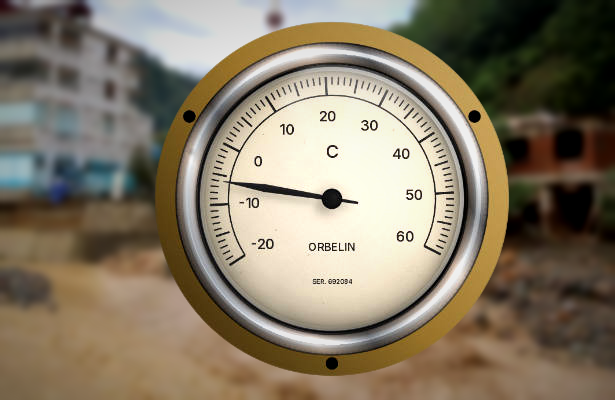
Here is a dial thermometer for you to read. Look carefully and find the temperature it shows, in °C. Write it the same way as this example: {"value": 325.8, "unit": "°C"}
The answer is {"value": -6, "unit": "°C"}
